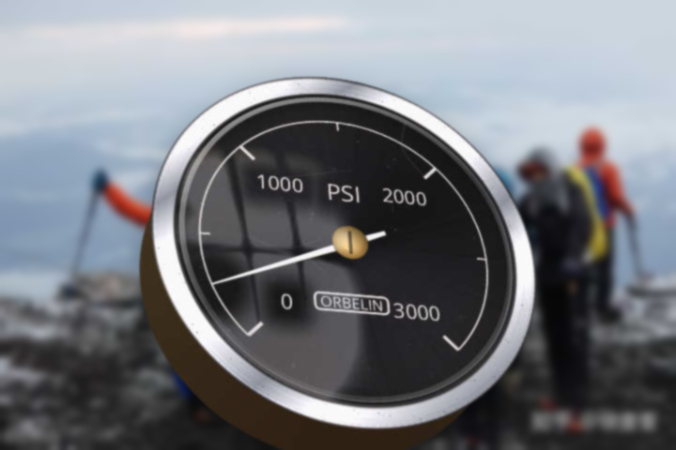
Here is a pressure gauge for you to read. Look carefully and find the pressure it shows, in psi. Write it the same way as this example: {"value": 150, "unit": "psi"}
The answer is {"value": 250, "unit": "psi"}
